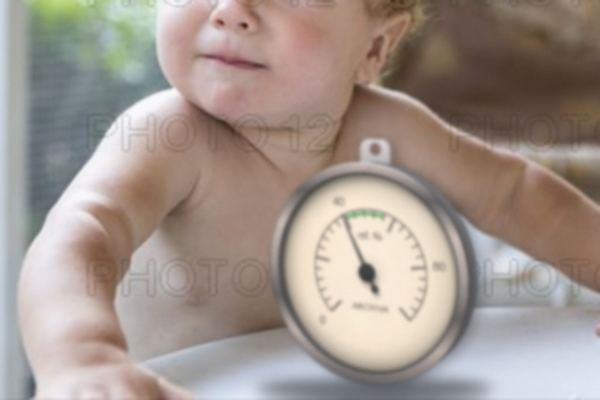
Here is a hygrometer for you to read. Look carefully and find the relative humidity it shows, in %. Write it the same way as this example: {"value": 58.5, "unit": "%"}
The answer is {"value": 40, "unit": "%"}
